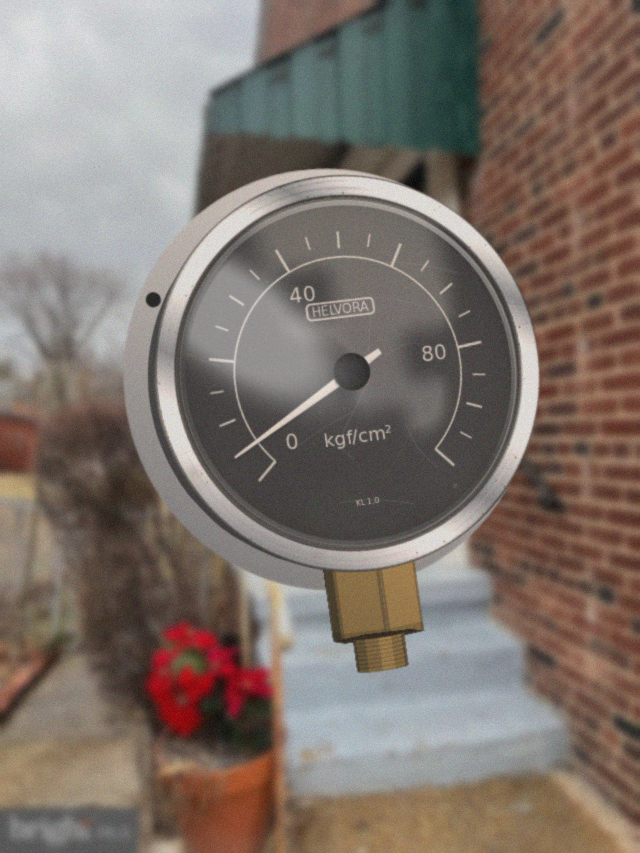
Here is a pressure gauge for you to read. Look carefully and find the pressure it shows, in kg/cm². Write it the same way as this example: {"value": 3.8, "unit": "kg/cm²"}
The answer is {"value": 5, "unit": "kg/cm²"}
